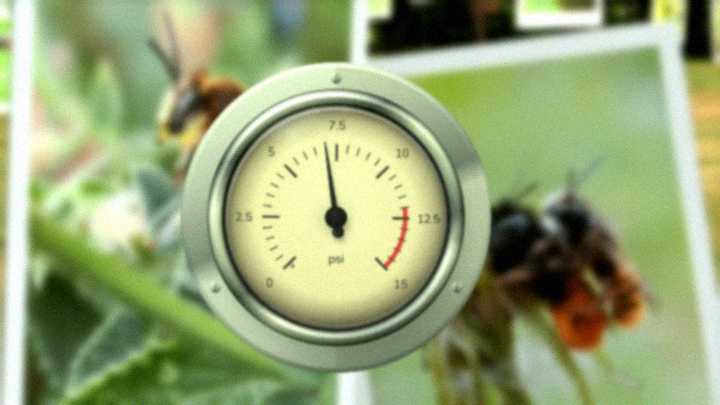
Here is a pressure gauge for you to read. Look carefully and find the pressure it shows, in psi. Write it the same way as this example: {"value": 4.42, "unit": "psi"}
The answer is {"value": 7, "unit": "psi"}
